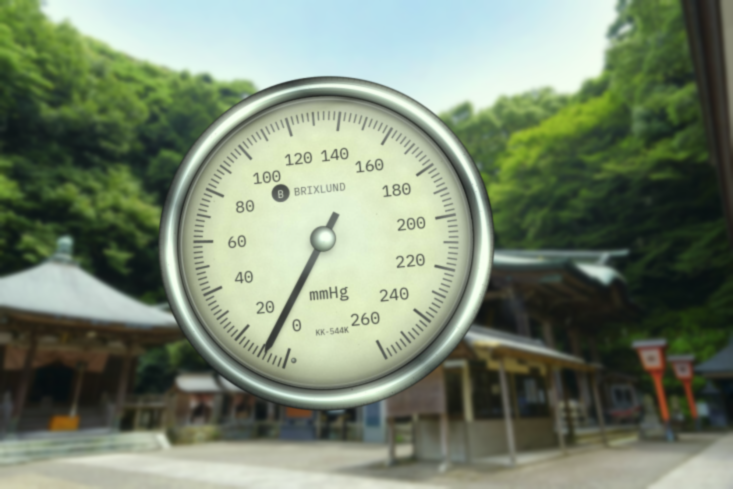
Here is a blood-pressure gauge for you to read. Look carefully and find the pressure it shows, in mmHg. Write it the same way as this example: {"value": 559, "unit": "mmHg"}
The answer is {"value": 8, "unit": "mmHg"}
